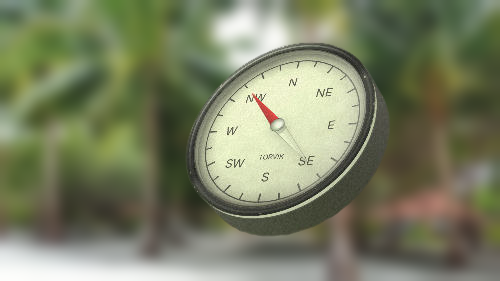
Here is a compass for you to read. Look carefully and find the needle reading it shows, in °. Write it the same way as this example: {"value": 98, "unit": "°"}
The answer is {"value": 315, "unit": "°"}
